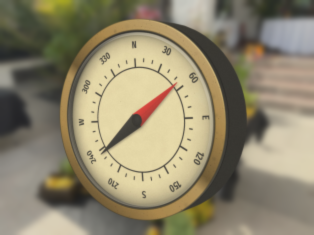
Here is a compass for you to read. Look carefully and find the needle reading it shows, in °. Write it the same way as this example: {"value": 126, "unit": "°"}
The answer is {"value": 55, "unit": "°"}
